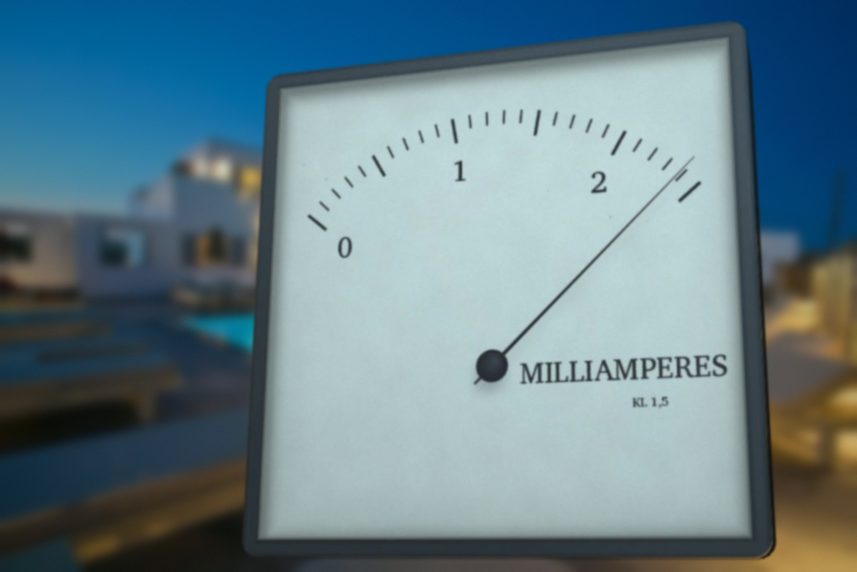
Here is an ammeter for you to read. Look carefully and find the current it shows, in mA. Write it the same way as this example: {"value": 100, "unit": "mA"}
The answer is {"value": 2.4, "unit": "mA"}
